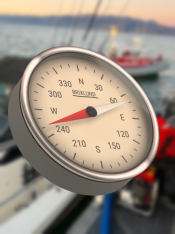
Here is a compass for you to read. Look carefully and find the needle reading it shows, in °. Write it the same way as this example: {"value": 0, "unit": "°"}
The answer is {"value": 250, "unit": "°"}
